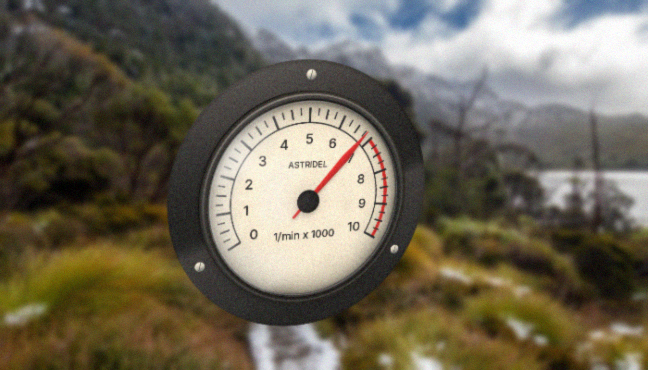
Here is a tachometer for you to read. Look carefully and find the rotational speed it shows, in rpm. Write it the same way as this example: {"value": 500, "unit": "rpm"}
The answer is {"value": 6750, "unit": "rpm"}
